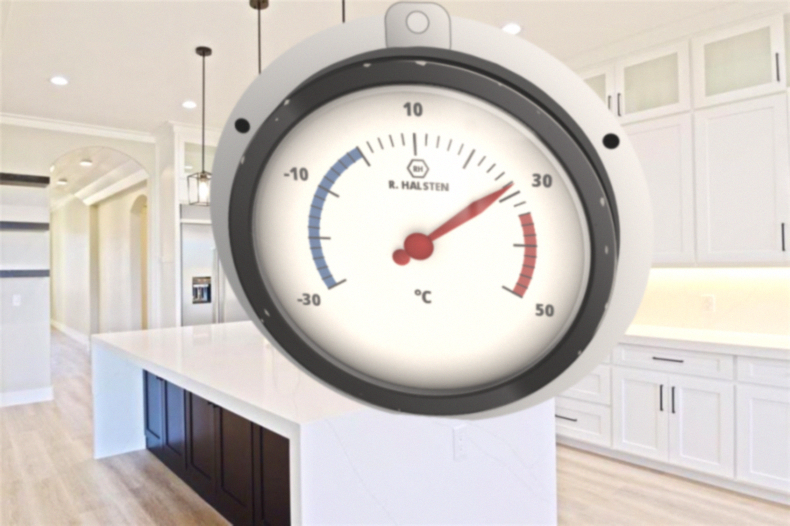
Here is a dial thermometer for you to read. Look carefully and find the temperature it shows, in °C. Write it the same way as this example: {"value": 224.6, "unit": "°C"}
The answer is {"value": 28, "unit": "°C"}
